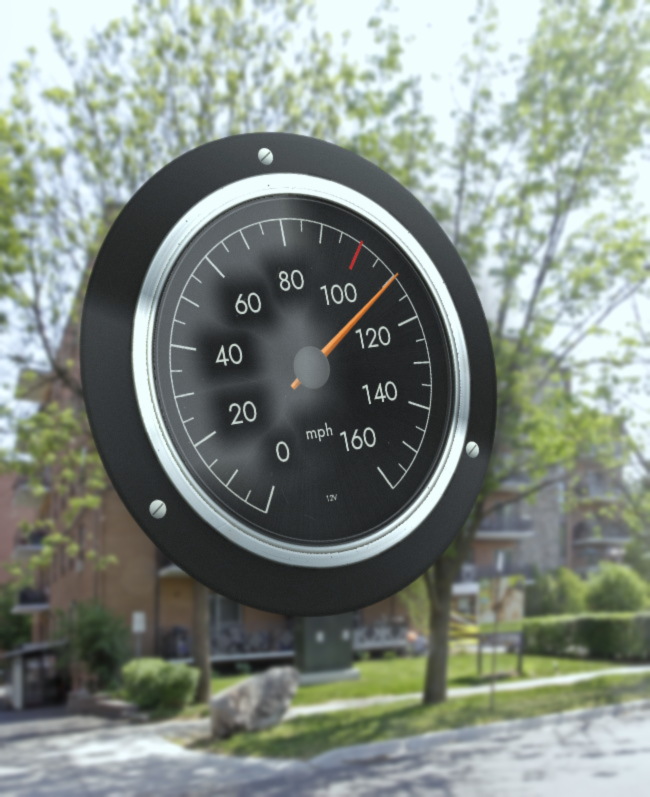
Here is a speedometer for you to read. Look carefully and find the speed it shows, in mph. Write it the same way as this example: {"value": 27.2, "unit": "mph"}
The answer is {"value": 110, "unit": "mph"}
